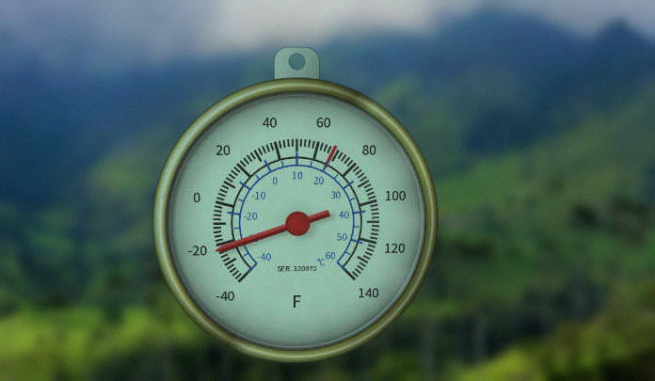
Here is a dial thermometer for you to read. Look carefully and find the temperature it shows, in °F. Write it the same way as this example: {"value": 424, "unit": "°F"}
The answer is {"value": -22, "unit": "°F"}
